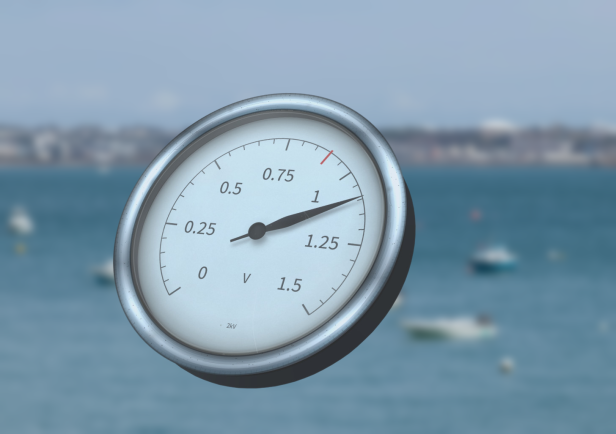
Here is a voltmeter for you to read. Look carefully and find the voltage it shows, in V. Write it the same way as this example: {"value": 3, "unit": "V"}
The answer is {"value": 1.1, "unit": "V"}
